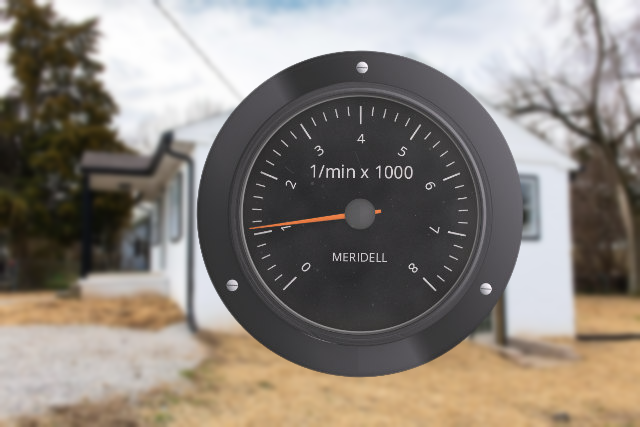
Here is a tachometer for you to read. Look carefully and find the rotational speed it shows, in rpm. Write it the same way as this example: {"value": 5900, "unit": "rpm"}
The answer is {"value": 1100, "unit": "rpm"}
